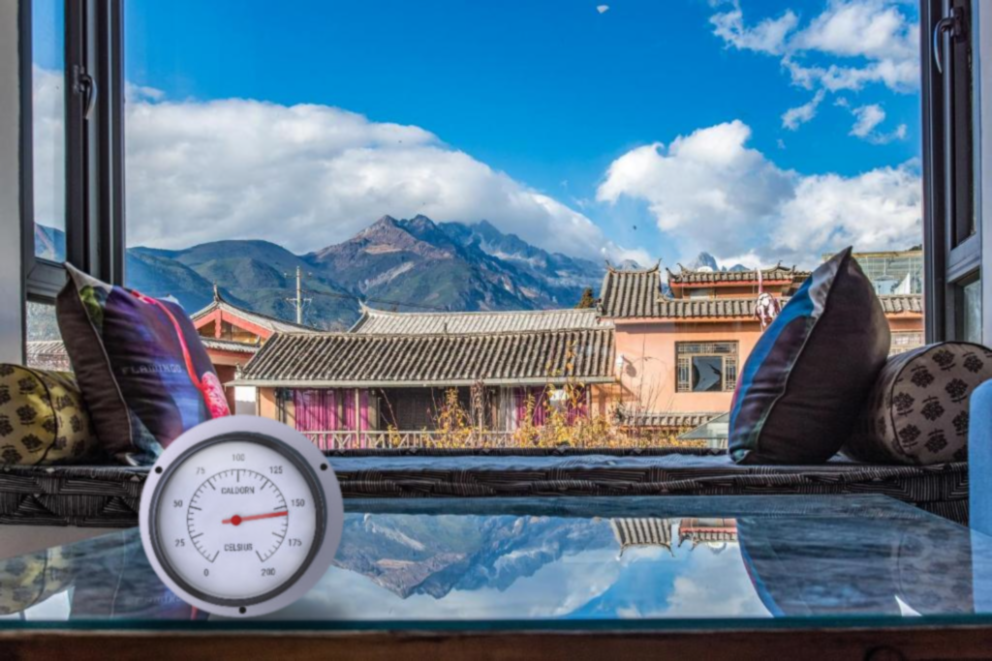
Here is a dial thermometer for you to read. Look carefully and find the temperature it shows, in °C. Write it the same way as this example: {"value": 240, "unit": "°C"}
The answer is {"value": 155, "unit": "°C"}
